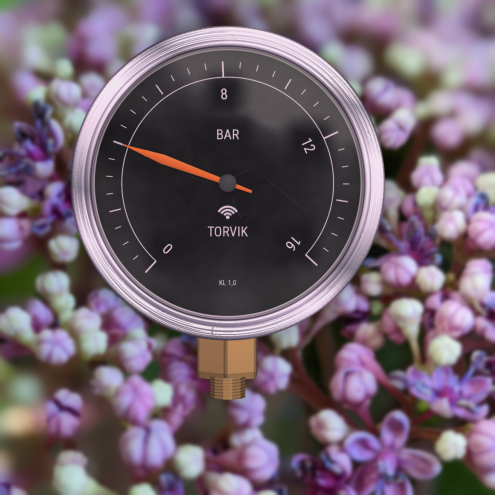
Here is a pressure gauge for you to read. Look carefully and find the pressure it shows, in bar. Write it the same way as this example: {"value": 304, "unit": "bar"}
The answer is {"value": 4, "unit": "bar"}
